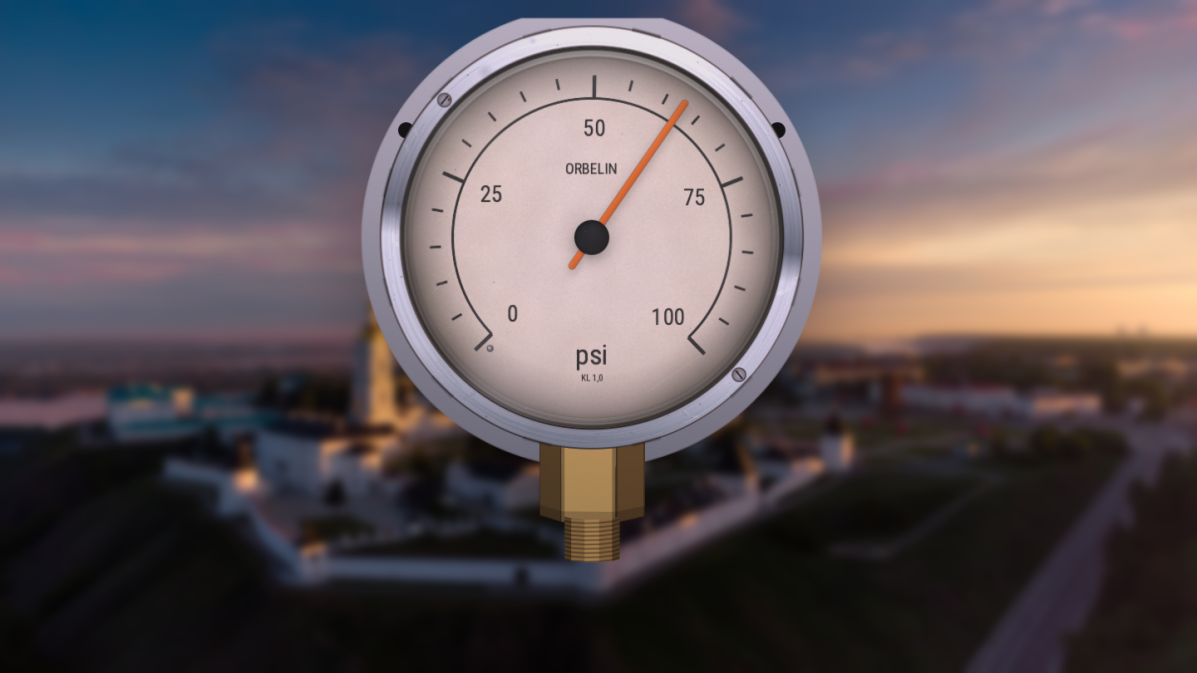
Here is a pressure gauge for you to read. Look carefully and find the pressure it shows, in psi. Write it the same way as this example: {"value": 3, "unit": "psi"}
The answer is {"value": 62.5, "unit": "psi"}
